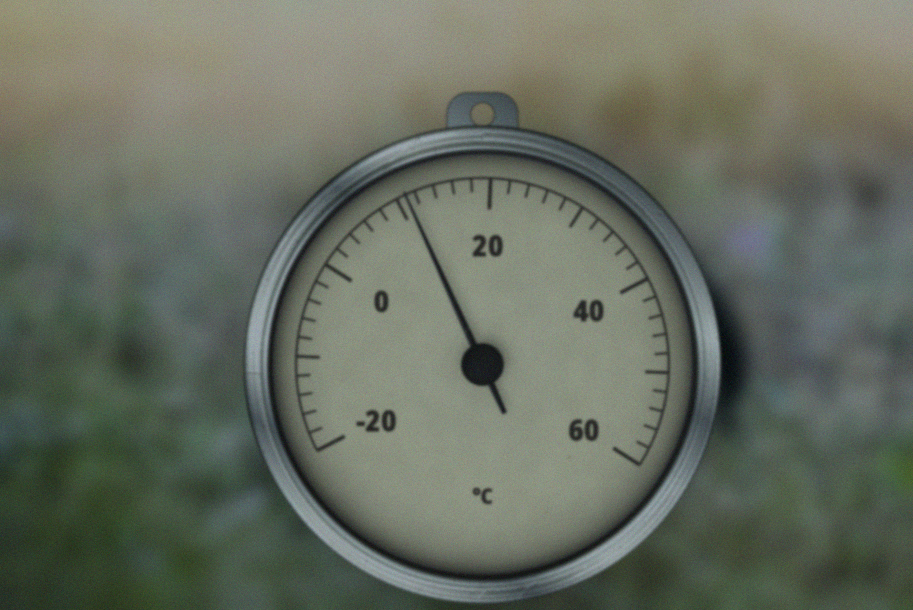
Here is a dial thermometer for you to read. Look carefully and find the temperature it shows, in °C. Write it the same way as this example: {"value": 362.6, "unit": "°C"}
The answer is {"value": 11, "unit": "°C"}
